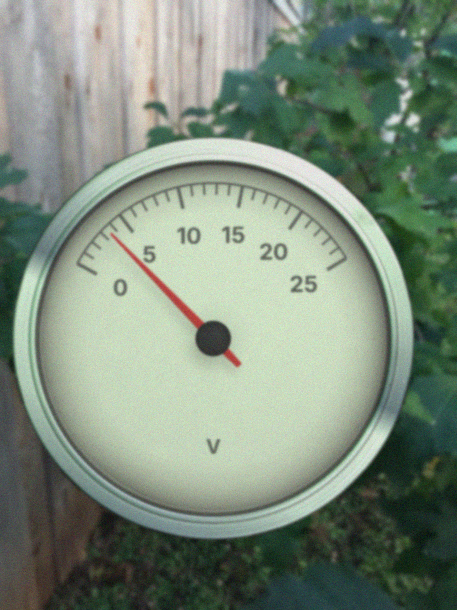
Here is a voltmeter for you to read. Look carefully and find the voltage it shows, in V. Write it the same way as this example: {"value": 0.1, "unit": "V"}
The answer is {"value": 3.5, "unit": "V"}
